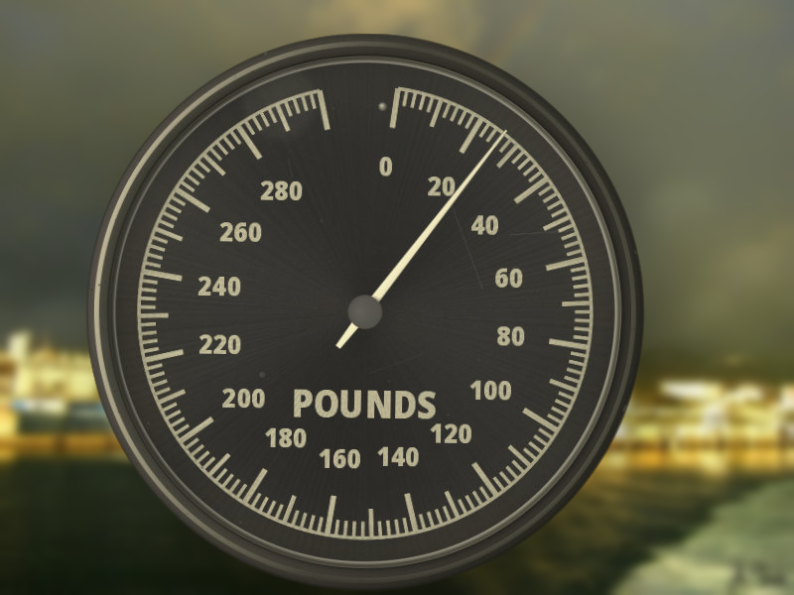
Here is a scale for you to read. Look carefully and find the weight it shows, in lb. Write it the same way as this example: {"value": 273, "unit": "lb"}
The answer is {"value": 26, "unit": "lb"}
